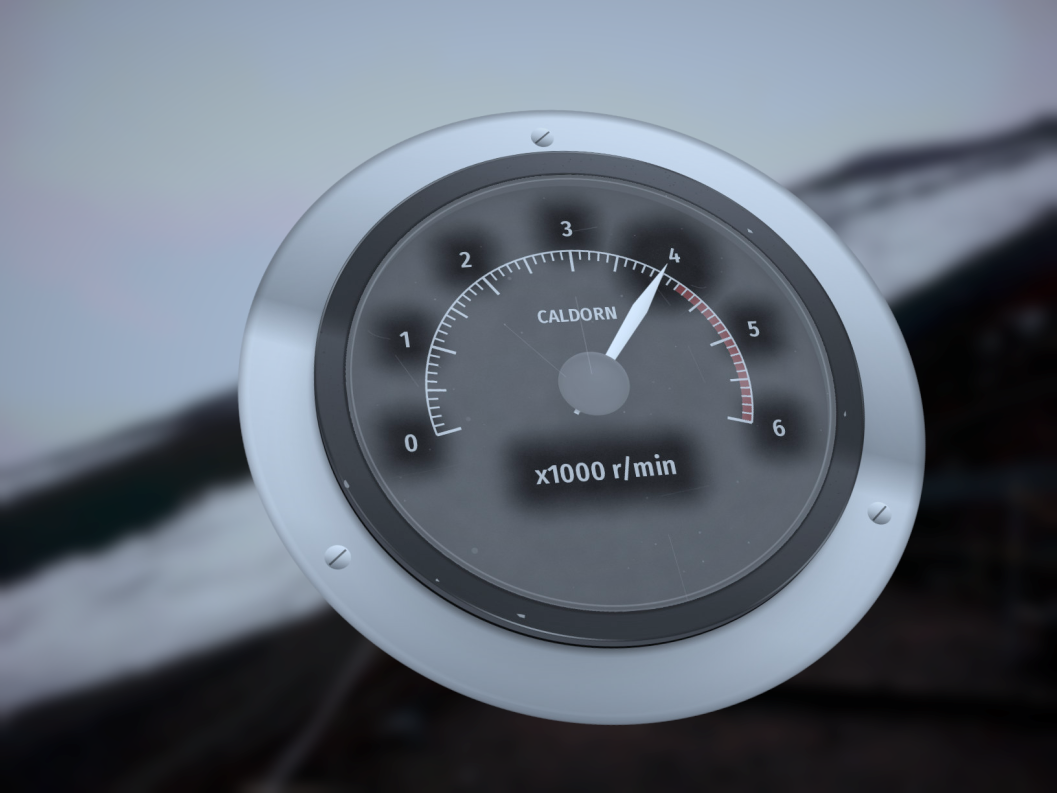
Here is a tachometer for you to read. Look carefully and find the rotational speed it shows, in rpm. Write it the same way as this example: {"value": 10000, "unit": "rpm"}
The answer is {"value": 4000, "unit": "rpm"}
